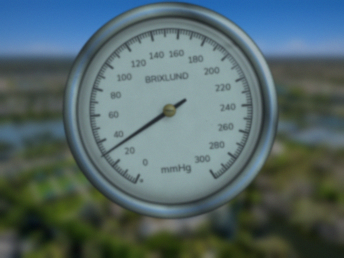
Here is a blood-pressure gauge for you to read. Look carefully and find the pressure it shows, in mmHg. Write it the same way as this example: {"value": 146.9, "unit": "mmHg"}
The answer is {"value": 30, "unit": "mmHg"}
